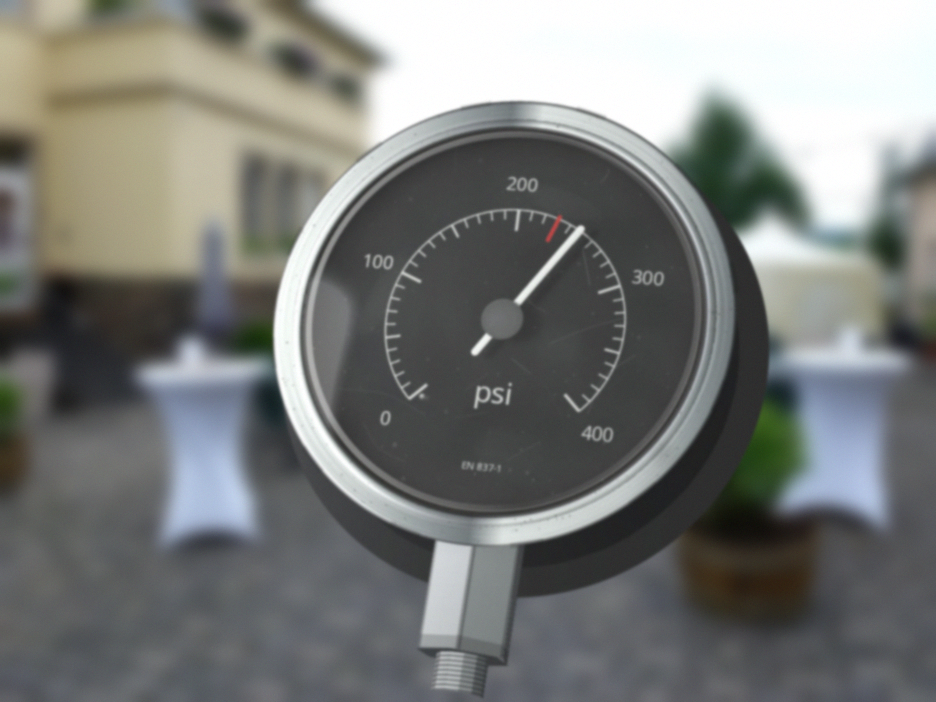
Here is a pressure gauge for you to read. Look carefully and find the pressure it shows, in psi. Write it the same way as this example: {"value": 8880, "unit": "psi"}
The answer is {"value": 250, "unit": "psi"}
